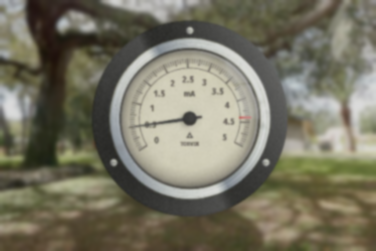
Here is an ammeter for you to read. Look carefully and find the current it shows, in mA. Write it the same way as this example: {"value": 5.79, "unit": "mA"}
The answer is {"value": 0.5, "unit": "mA"}
